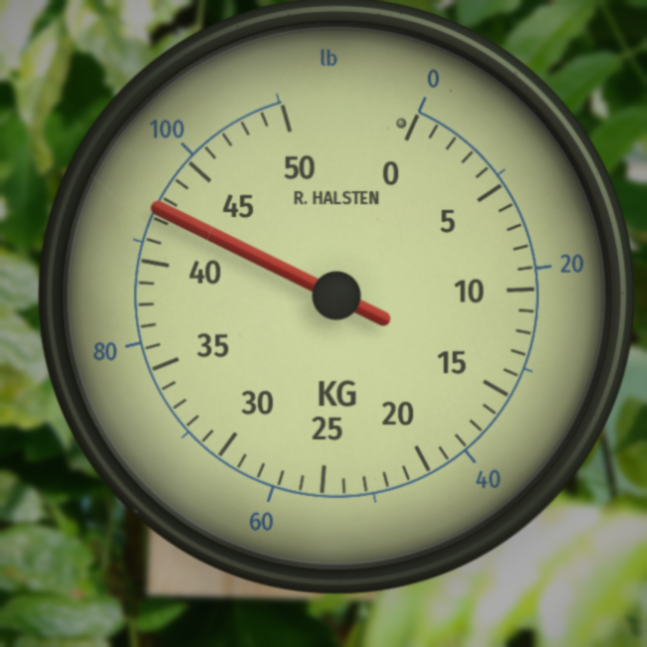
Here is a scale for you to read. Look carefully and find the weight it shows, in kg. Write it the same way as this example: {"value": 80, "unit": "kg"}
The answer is {"value": 42.5, "unit": "kg"}
